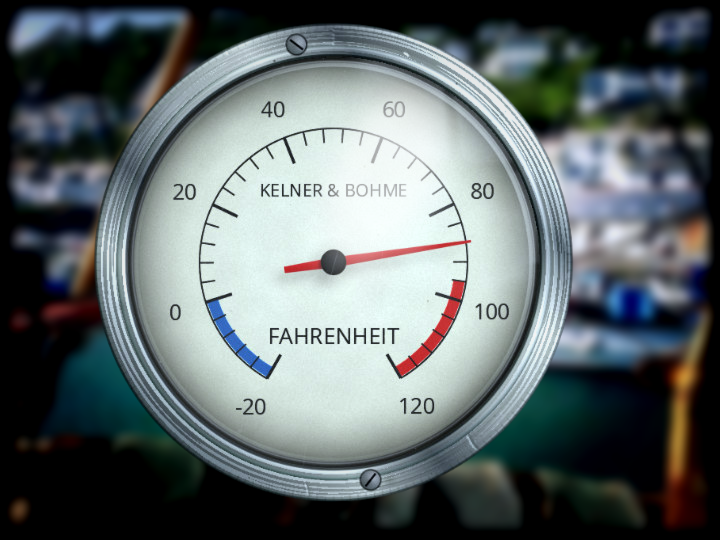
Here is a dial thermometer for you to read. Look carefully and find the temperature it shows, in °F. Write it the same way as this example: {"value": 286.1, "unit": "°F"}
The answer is {"value": 88, "unit": "°F"}
